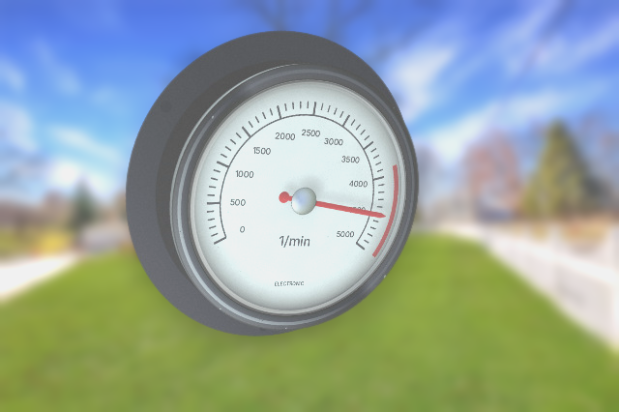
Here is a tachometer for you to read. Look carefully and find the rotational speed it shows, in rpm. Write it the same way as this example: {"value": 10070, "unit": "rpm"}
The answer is {"value": 4500, "unit": "rpm"}
